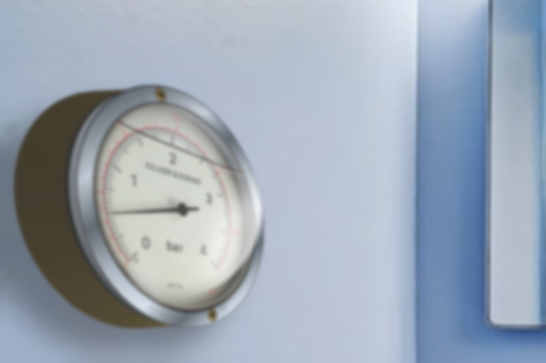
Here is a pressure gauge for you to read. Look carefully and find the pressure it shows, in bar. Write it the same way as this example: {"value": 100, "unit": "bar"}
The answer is {"value": 0.5, "unit": "bar"}
